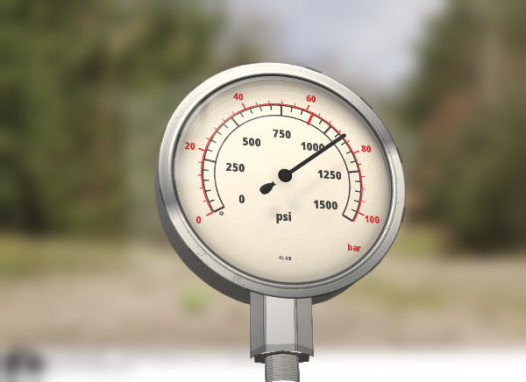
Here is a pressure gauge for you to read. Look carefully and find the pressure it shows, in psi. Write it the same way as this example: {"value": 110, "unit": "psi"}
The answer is {"value": 1075, "unit": "psi"}
